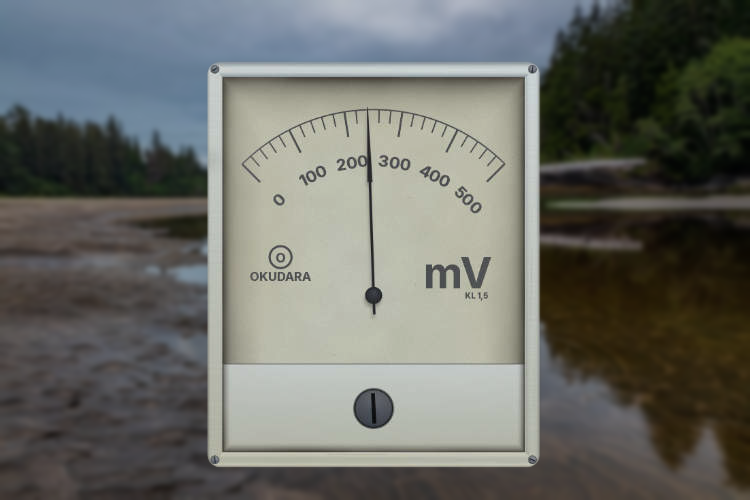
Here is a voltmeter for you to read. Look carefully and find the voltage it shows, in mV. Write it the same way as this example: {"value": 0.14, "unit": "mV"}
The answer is {"value": 240, "unit": "mV"}
